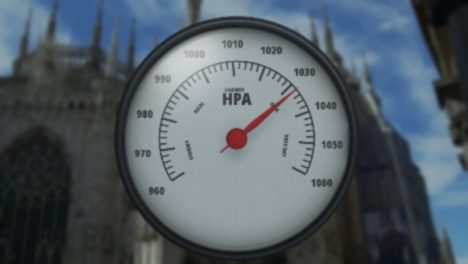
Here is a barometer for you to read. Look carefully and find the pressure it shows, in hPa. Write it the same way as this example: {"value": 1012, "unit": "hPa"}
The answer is {"value": 1032, "unit": "hPa"}
